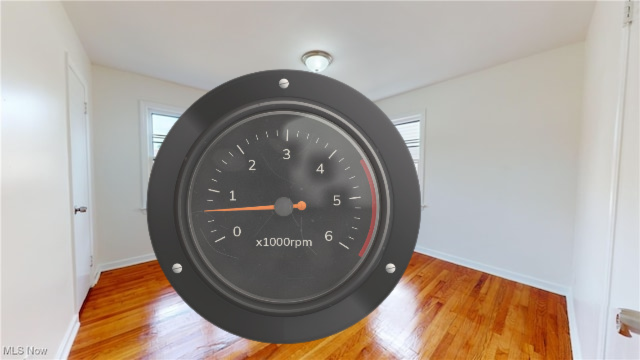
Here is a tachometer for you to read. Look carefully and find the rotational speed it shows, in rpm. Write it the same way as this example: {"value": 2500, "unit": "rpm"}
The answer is {"value": 600, "unit": "rpm"}
